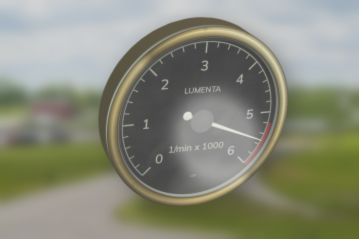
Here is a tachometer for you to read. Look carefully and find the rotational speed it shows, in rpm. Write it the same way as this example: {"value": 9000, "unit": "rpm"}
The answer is {"value": 5500, "unit": "rpm"}
